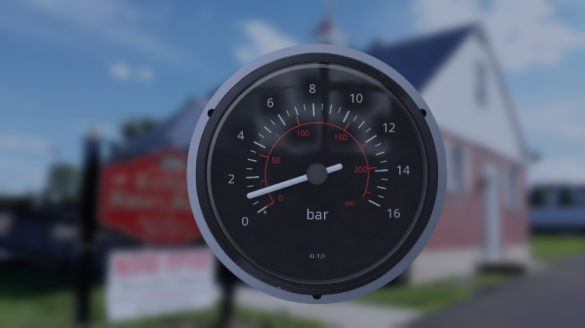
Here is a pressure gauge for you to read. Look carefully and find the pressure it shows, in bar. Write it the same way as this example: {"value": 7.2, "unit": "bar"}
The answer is {"value": 1, "unit": "bar"}
